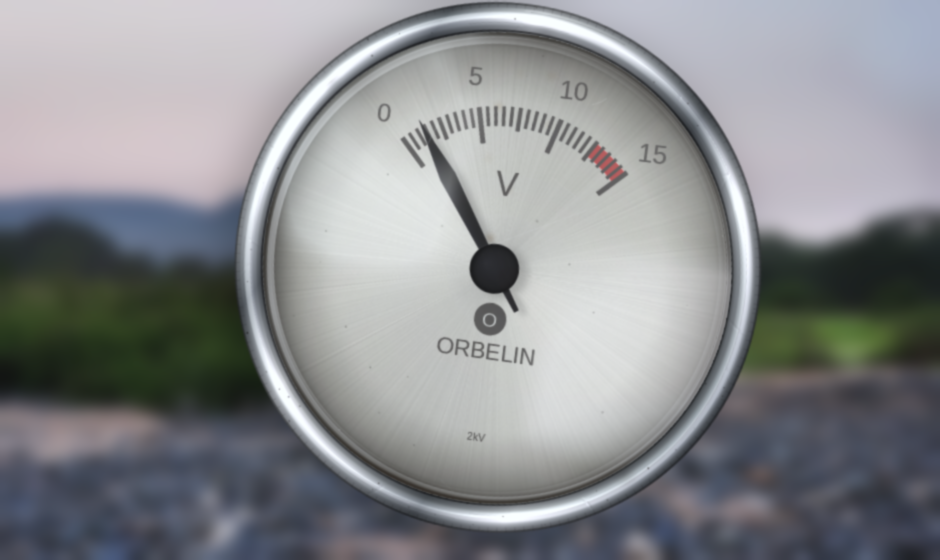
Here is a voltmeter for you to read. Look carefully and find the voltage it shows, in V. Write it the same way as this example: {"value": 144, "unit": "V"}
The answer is {"value": 1.5, "unit": "V"}
